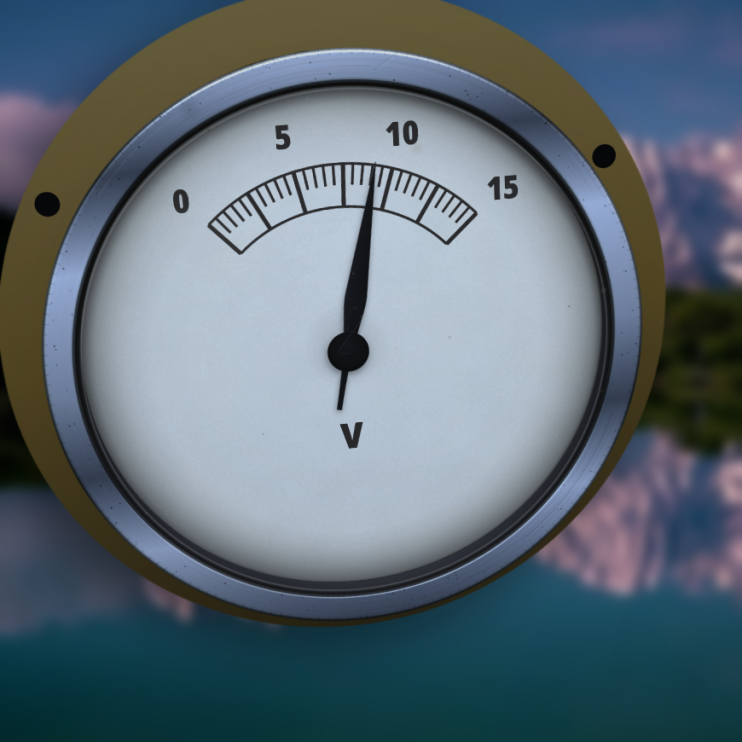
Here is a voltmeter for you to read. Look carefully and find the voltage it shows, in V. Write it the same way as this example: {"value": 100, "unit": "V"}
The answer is {"value": 9, "unit": "V"}
